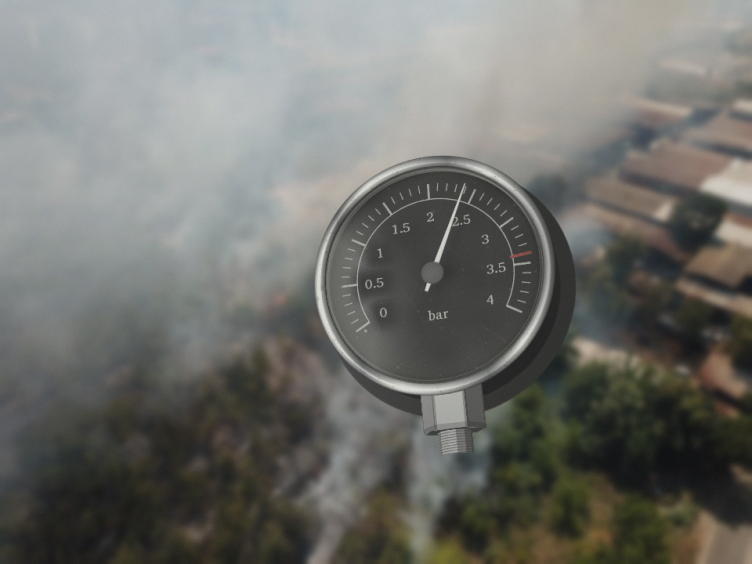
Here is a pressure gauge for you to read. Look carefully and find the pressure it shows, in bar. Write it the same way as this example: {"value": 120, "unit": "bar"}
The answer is {"value": 2.4, "unit": "bar"}
